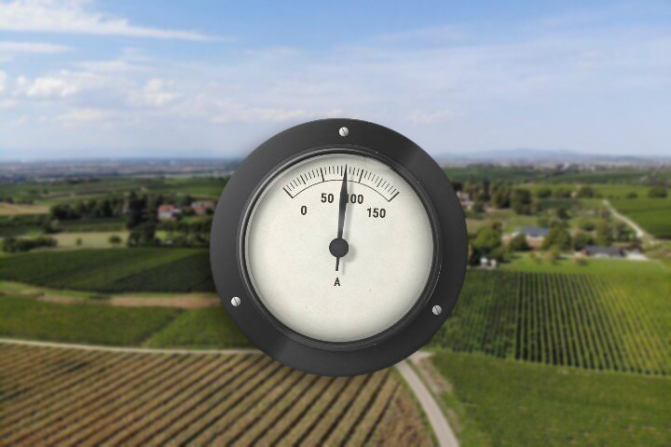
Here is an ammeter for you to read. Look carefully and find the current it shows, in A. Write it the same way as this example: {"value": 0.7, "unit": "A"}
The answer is {"value": 80, "unit": "A"}
